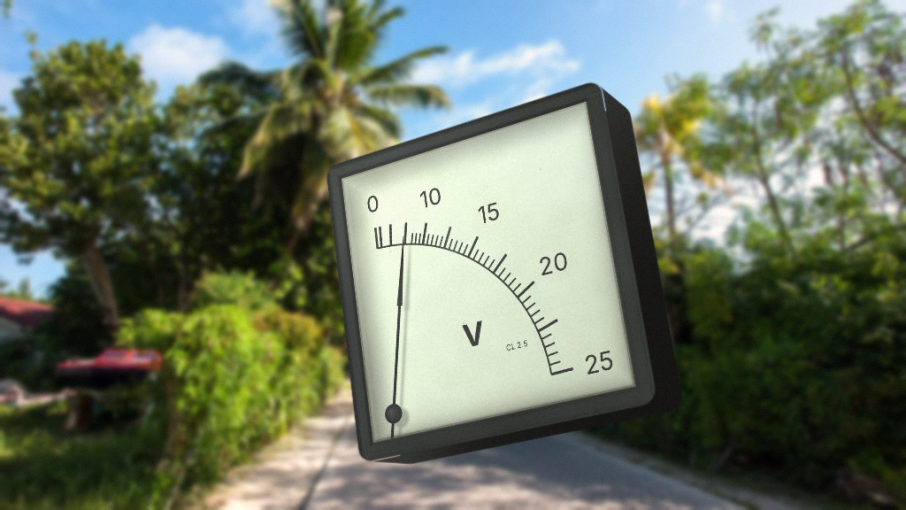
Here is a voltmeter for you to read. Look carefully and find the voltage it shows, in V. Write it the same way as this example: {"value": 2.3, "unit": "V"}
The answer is {"value": 7.5, "unit": "V"}
